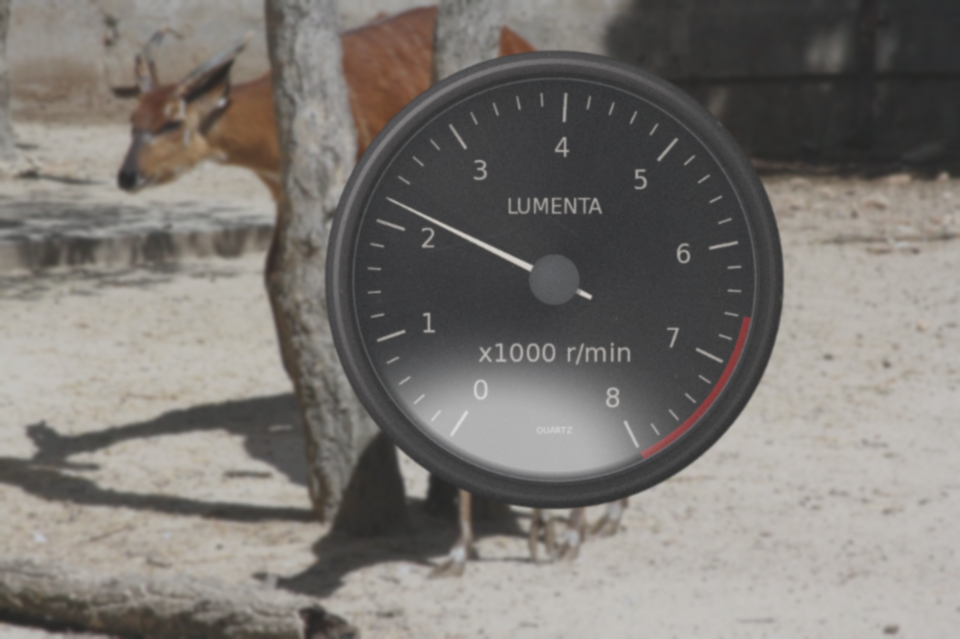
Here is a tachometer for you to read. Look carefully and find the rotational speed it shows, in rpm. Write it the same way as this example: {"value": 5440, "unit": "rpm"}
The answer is {"value": 2200, "unit": "rpm"}
